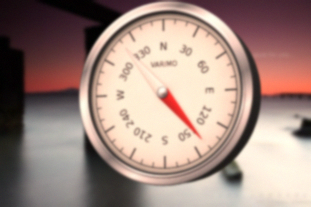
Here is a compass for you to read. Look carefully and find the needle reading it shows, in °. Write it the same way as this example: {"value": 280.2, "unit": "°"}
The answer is {"value": 140, "unit": "°"}
